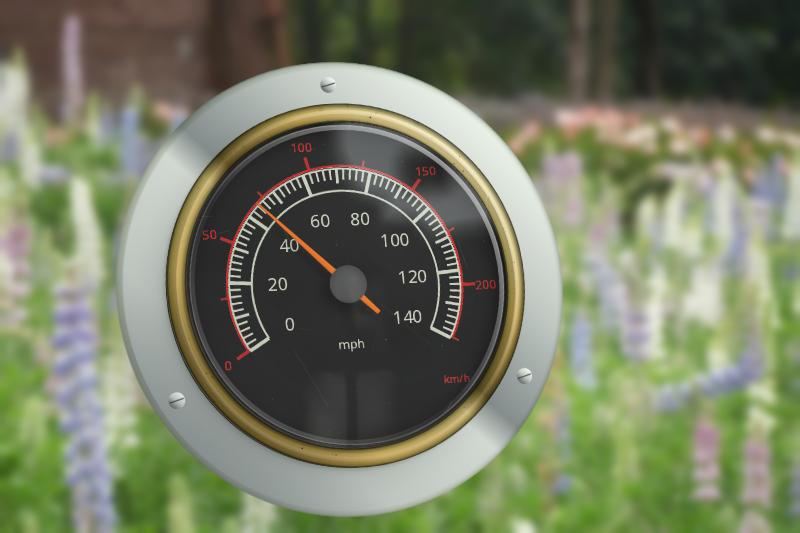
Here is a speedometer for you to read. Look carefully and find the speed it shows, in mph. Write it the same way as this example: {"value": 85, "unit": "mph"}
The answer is {"value": 44, "unit": "mph"}
